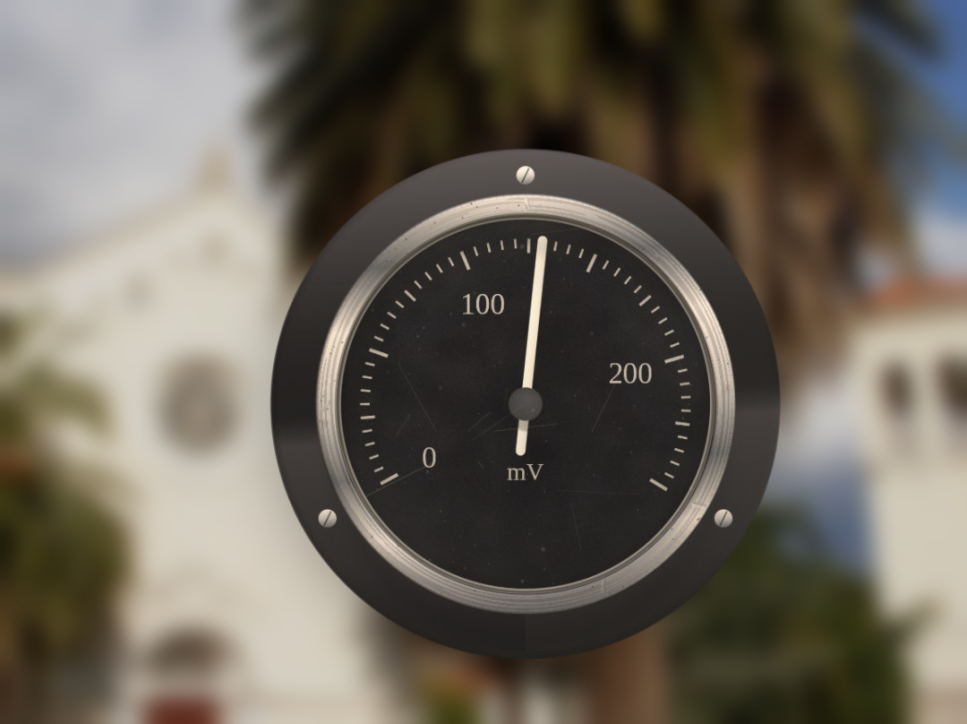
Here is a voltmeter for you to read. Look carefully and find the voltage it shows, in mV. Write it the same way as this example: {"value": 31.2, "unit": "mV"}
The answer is {"value": 130, "unit": "mV"}
